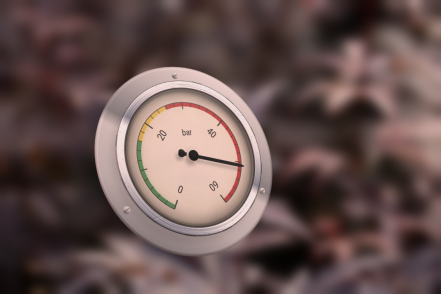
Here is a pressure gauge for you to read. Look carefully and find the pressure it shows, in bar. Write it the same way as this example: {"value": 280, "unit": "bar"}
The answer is {"value": 51, "unit": "bar"}
